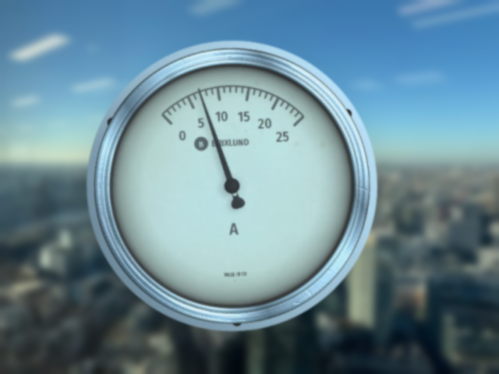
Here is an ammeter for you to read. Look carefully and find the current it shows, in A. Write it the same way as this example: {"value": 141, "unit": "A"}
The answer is {"value": 7, "unit": "A"}
